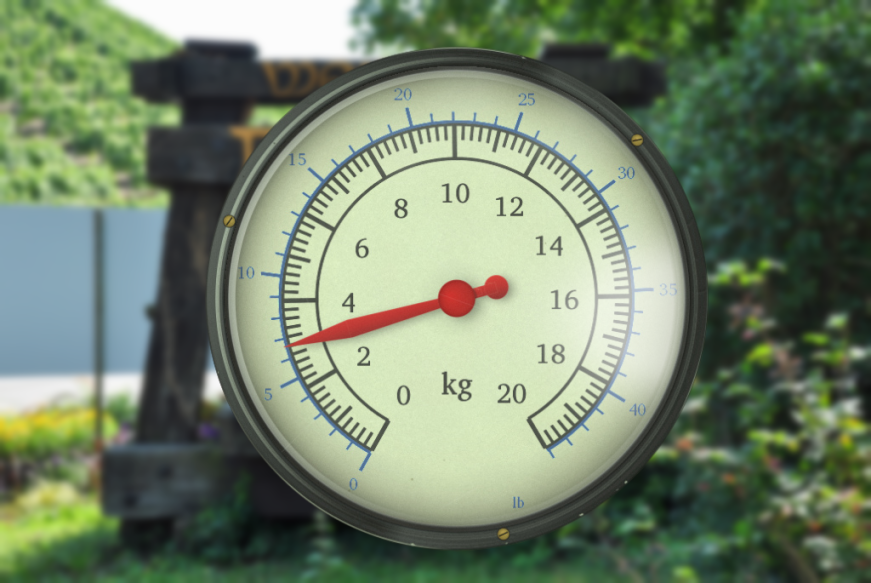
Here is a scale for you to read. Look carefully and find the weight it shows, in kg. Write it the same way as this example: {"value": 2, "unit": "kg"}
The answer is {"value": 3, "unit": "kg"}
